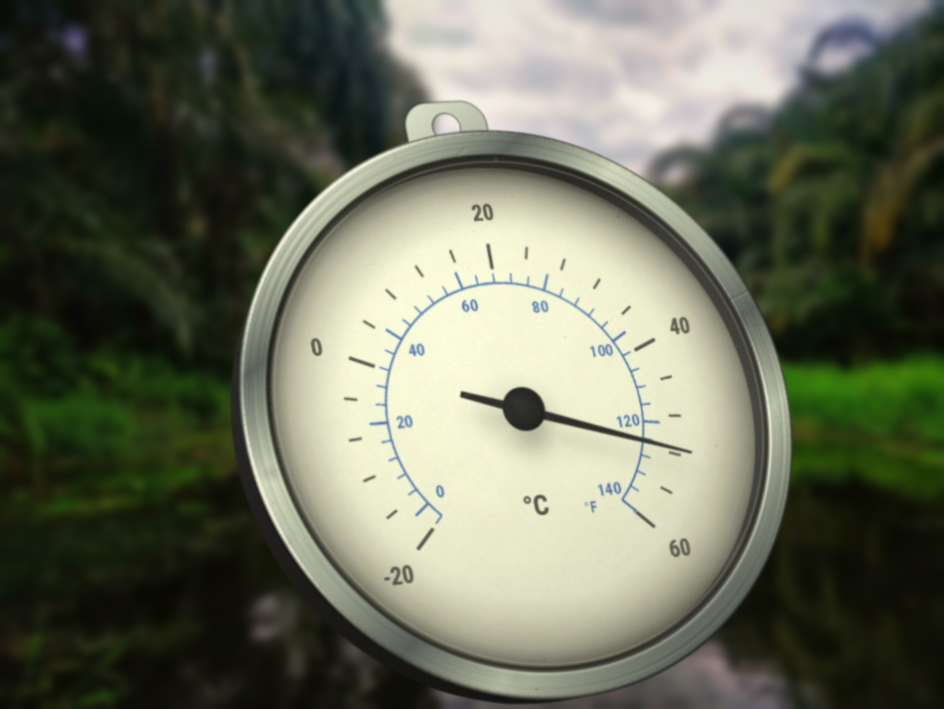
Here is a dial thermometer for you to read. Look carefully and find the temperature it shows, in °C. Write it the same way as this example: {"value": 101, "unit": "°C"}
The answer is {"value": 52, "unit": "°C"}
